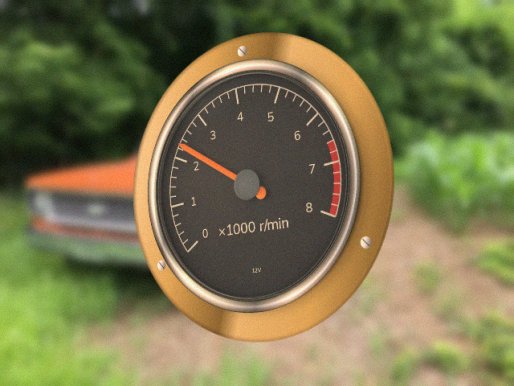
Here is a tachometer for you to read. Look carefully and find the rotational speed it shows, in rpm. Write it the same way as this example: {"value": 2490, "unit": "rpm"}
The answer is {"value": 2300, "unit": "rpm"}
